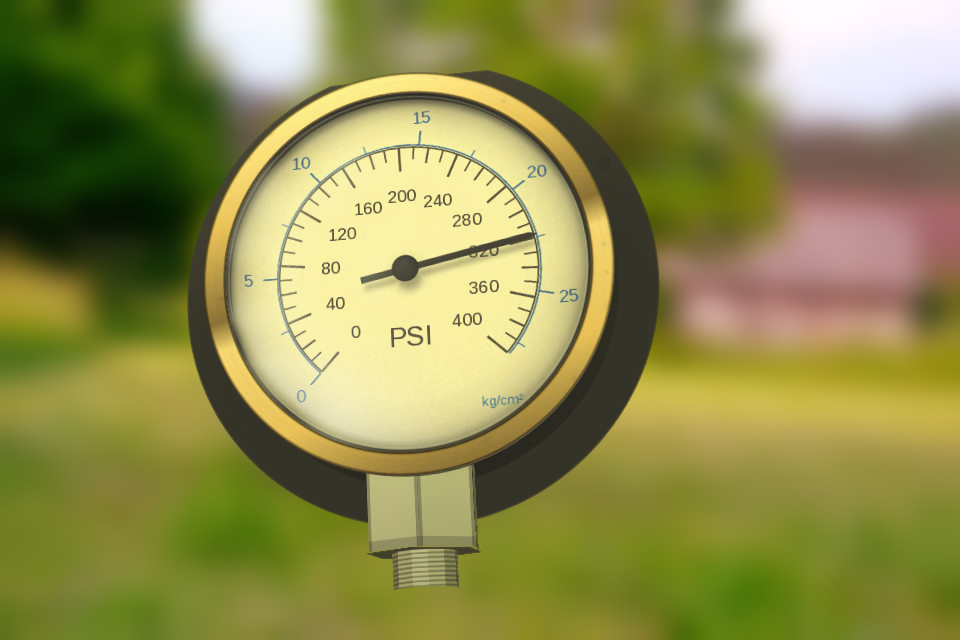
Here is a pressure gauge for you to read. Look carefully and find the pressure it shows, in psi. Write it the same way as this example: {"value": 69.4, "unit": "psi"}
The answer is {"value": 320, "unit": "psi"}
